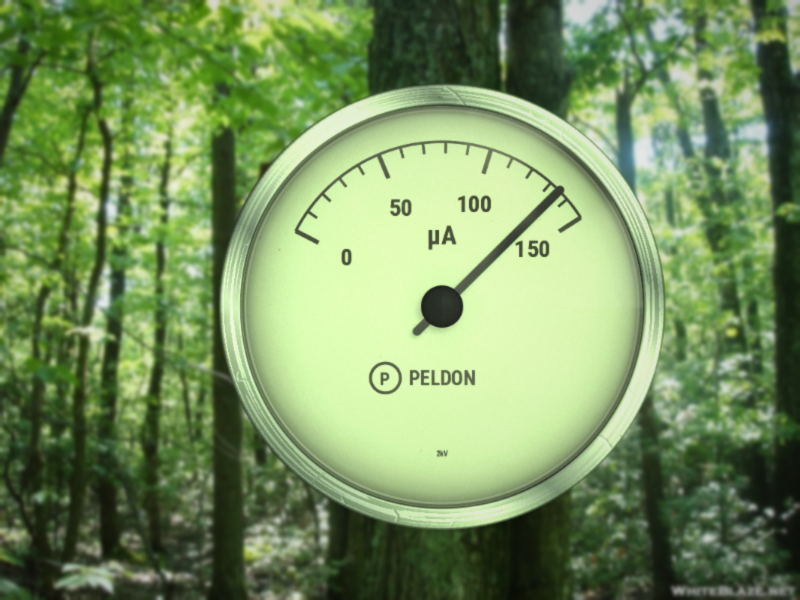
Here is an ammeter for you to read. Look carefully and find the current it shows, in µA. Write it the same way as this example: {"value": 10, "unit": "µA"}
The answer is {"value": 135, "unit": "µA"}
